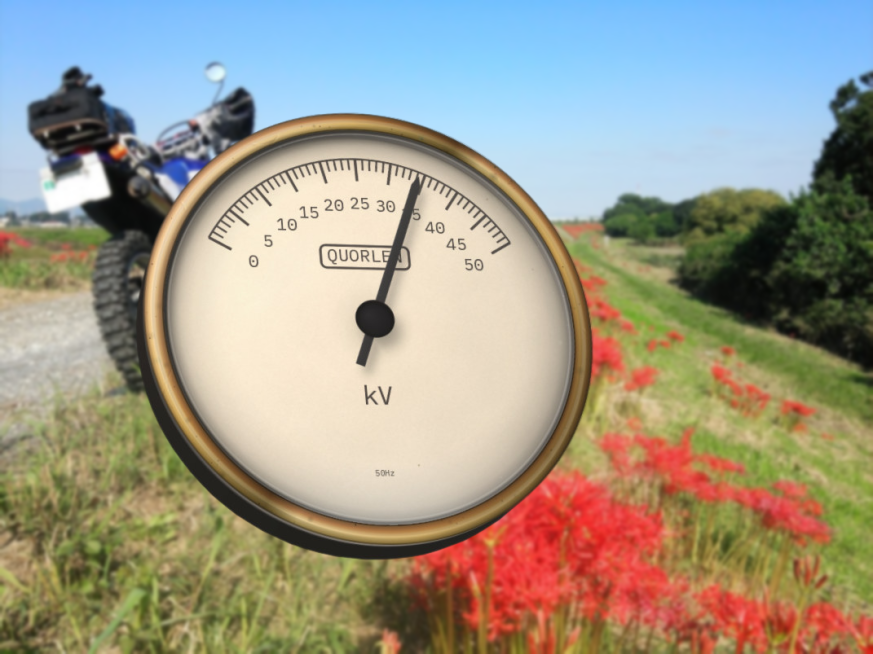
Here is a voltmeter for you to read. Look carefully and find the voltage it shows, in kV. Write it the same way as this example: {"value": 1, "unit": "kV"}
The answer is {"value": 34, "unit": "kV"}
